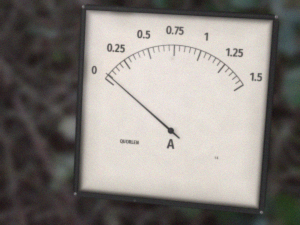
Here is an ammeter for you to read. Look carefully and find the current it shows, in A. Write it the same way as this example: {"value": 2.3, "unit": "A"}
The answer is {"value": 0.05, "unit": "A"}
